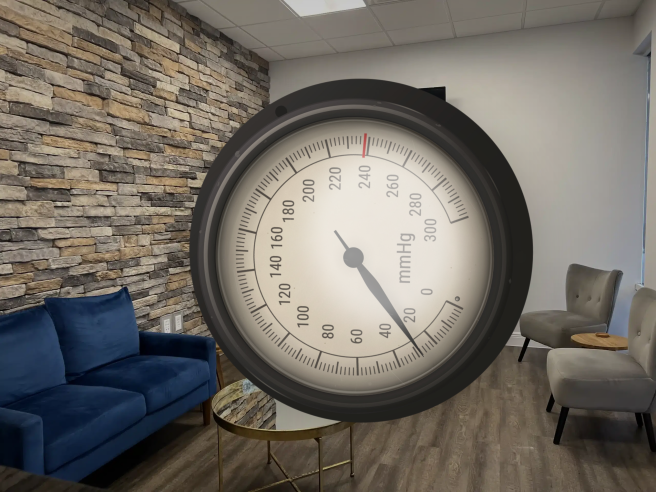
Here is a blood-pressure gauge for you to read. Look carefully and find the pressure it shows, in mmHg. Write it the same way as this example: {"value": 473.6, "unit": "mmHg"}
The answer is {"value": 28, "unit": "mmHg"}
